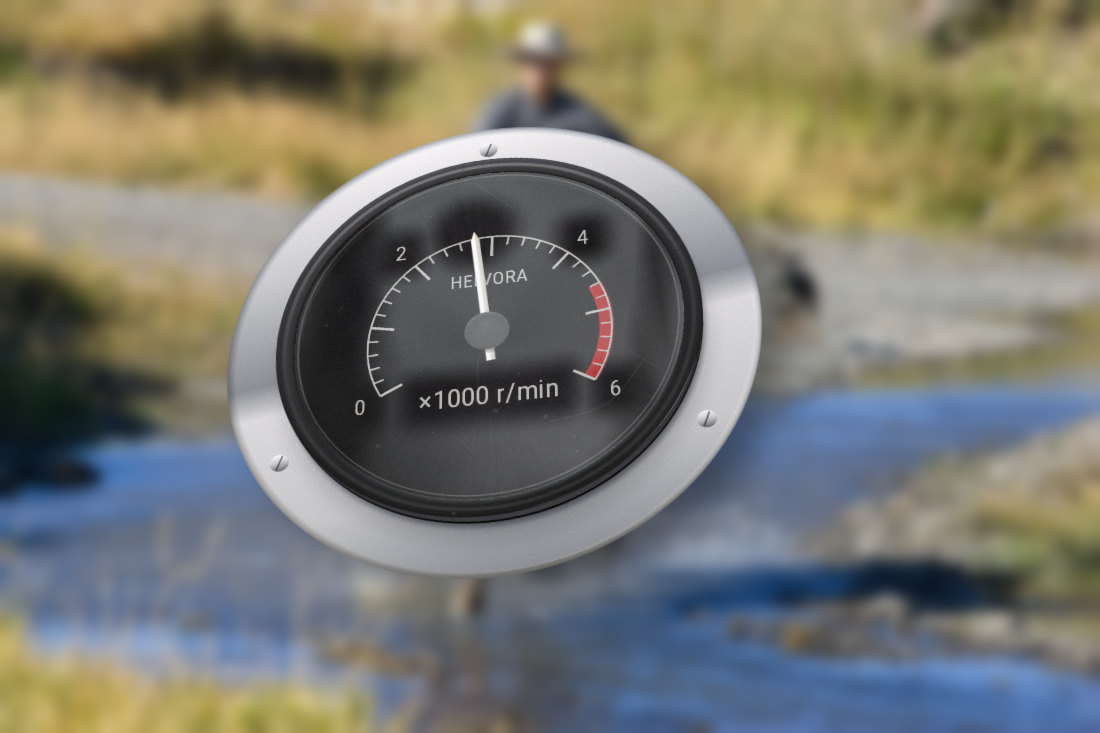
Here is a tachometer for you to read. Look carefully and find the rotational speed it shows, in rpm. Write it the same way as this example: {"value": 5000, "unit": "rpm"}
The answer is {"value": 2800, "unit": "rpm"}
